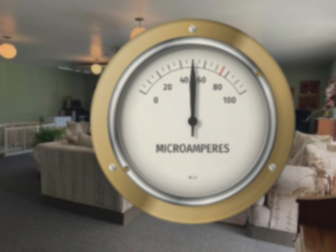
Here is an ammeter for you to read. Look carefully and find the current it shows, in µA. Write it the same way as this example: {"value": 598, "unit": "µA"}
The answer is {"value": 50, "unit": "µA"}
